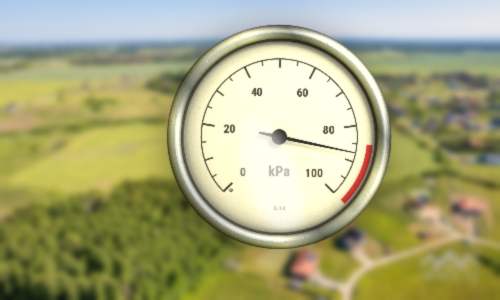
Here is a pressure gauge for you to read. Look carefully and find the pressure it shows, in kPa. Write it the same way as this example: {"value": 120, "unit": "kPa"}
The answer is {"value": 87.5, "unit": "kPa"}
